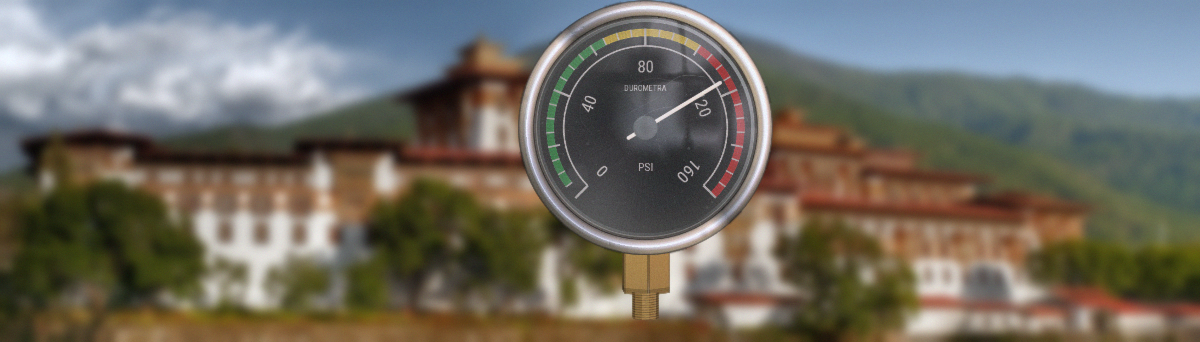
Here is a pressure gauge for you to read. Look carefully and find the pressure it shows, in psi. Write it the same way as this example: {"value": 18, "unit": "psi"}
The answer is {"value": 115, "unit": "psi"}
